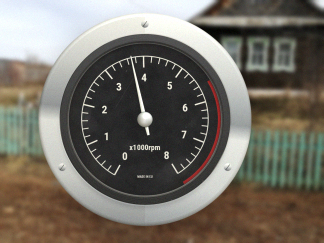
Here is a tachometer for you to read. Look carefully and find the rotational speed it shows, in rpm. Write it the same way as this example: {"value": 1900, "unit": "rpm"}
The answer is {"value": 3700, "unit": "rpm"}
